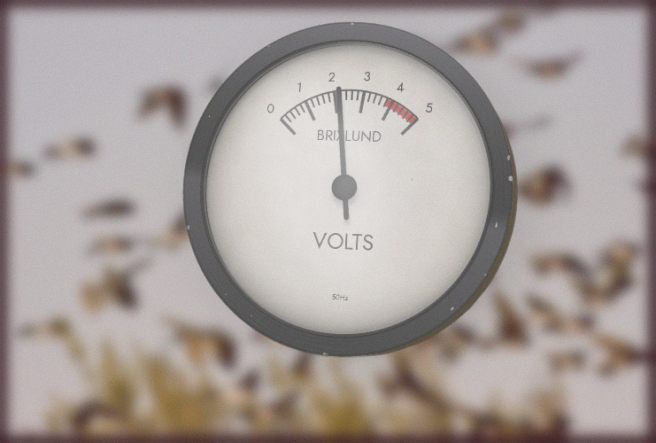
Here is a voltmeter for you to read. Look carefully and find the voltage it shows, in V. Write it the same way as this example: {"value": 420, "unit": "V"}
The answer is {"value": 2.2, "unit": "V"}
